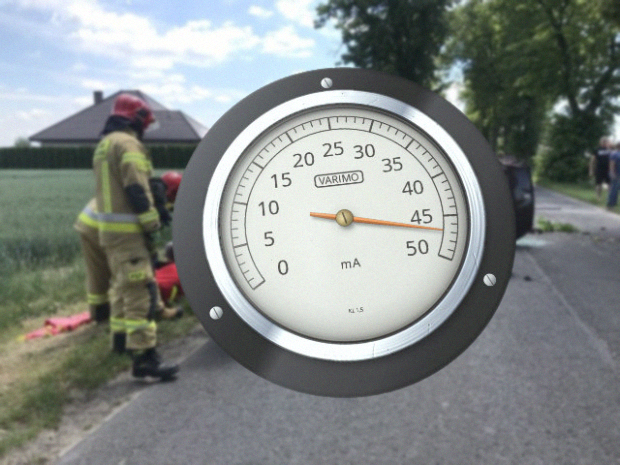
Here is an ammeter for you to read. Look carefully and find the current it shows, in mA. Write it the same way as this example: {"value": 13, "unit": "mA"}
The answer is {"value": 47, "unit": "mA"}
